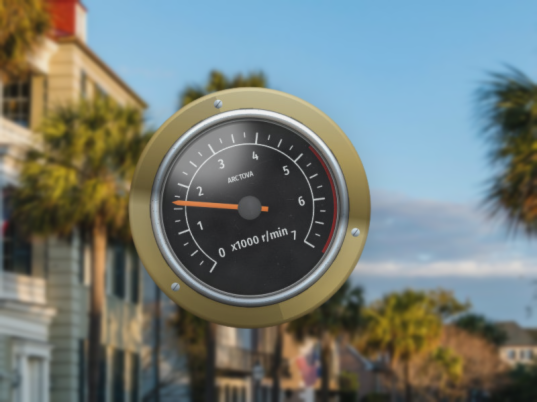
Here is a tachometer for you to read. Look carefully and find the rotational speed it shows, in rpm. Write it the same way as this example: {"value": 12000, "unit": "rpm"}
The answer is {"value": 1625, "unit": "rpm"}
